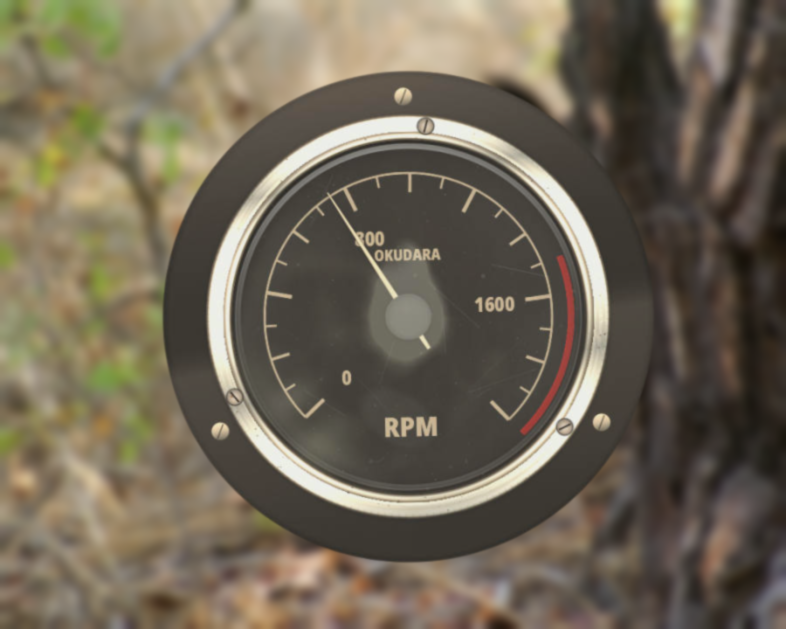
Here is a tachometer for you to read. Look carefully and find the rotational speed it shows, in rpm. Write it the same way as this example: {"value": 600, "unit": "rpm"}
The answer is {"value": 750, "unit": "rpm"}
